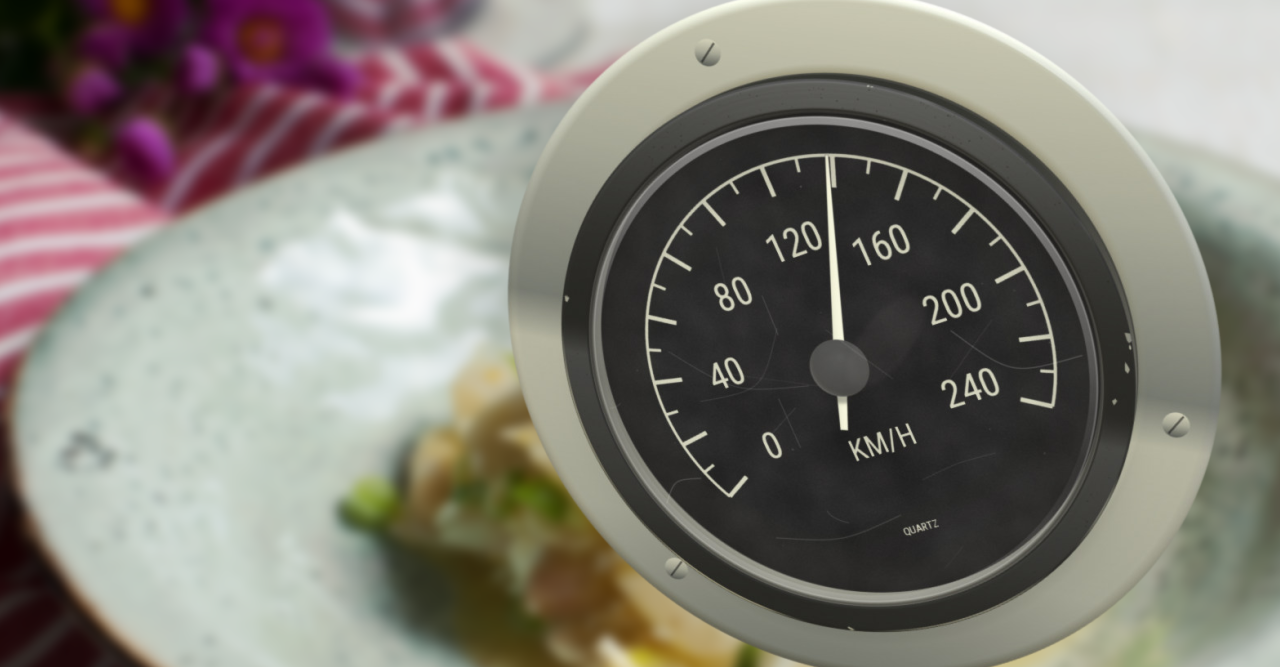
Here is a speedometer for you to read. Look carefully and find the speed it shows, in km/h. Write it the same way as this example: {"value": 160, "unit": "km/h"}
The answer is {"value": 140, "unit": "km/h"}
